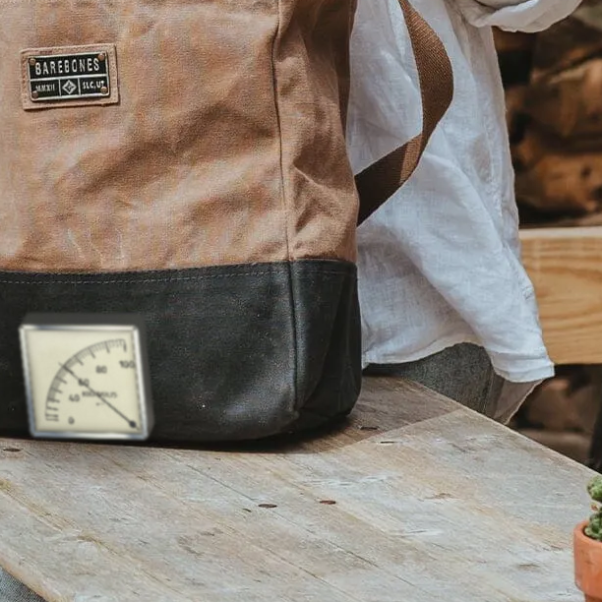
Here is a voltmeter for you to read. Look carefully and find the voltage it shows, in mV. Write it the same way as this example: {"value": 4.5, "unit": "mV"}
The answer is {"value": 60, "unit": "mV"}
